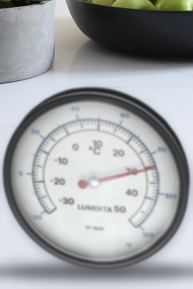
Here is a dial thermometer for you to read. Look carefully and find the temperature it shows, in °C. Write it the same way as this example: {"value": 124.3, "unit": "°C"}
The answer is {"value": 30, "unit": "°C"}
